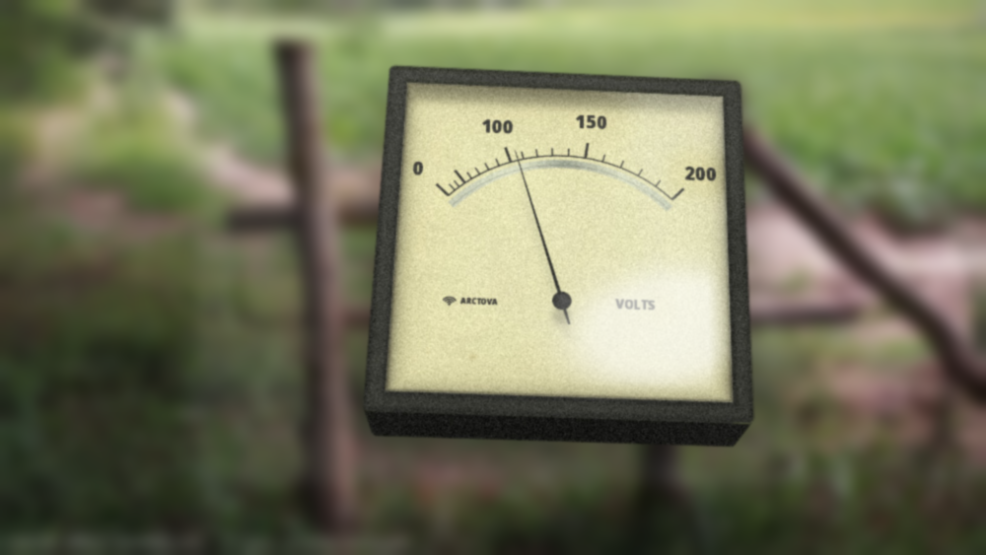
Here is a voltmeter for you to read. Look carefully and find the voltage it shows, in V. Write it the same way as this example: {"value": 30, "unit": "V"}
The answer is {"value": 105, "unit": "V"}
